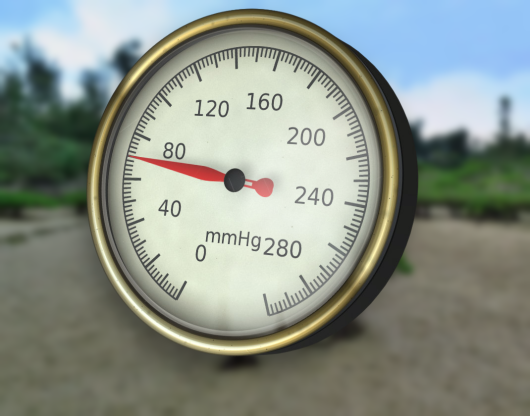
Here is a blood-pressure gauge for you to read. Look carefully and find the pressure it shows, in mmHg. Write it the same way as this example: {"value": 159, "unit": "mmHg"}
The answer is {"value": 70, "unit": "mmHg"}
